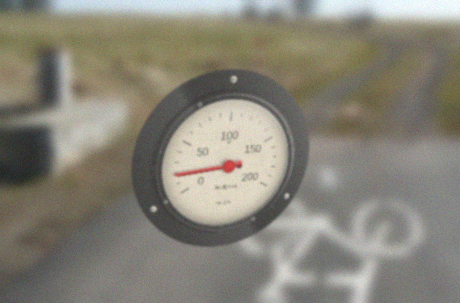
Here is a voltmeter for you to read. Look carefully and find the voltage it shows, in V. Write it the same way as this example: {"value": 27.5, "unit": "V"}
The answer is {"value": 20, "unit": "V"}
